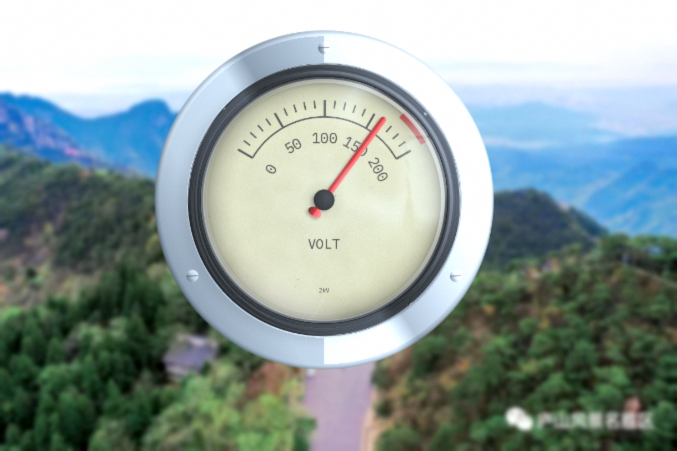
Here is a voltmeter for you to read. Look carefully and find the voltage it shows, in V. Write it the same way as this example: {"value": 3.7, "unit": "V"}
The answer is {"value": 160, "unit": "V"}
